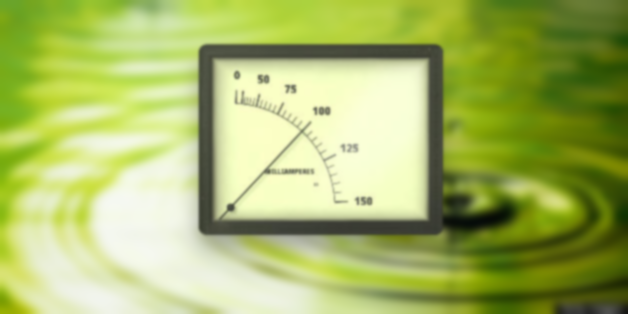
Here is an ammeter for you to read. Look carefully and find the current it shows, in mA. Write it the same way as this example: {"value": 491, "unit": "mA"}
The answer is {"value": 100, "unit": "mA"}
